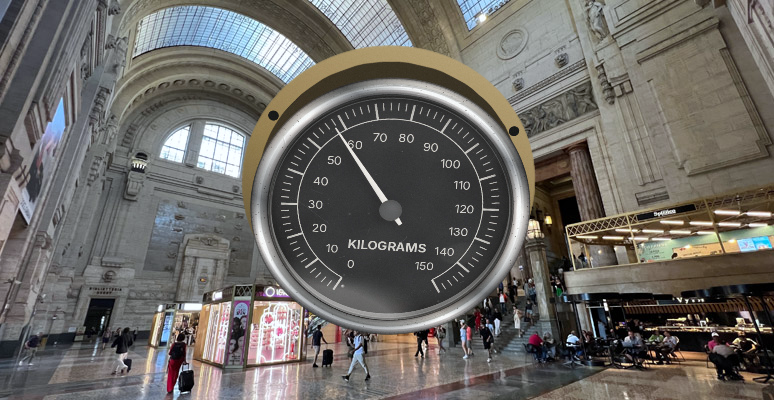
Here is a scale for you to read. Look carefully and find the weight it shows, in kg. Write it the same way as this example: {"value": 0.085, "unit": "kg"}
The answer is {"value": 58, "unit": "kg"}
